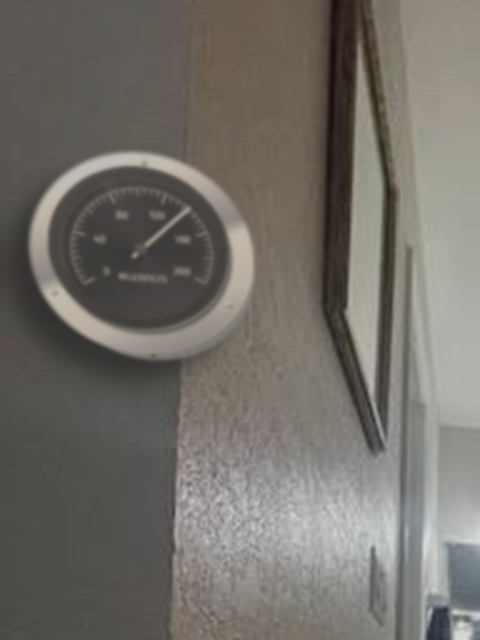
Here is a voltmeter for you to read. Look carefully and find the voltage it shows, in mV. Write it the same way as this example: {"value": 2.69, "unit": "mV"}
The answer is {"value": 140, "unit": "mV"}
